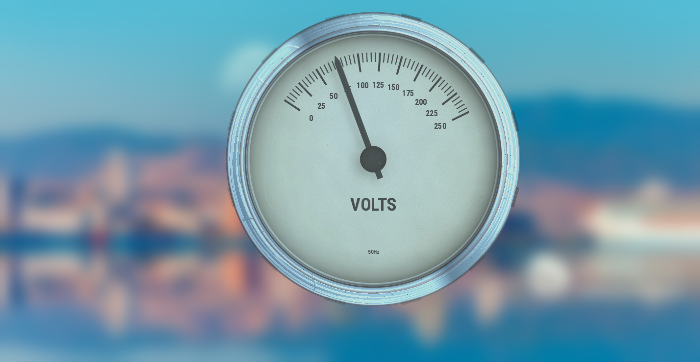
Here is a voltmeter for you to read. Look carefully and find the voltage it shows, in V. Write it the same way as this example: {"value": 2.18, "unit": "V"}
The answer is {"value": 75, "unit": "V"}
